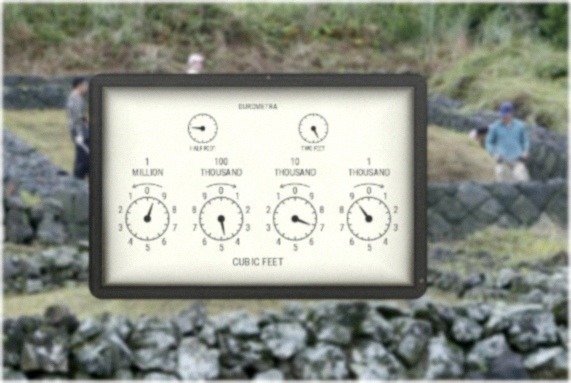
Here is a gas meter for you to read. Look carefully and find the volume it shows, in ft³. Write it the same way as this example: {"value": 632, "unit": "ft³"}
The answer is {"value": 946900, "unit": "ft³"}
